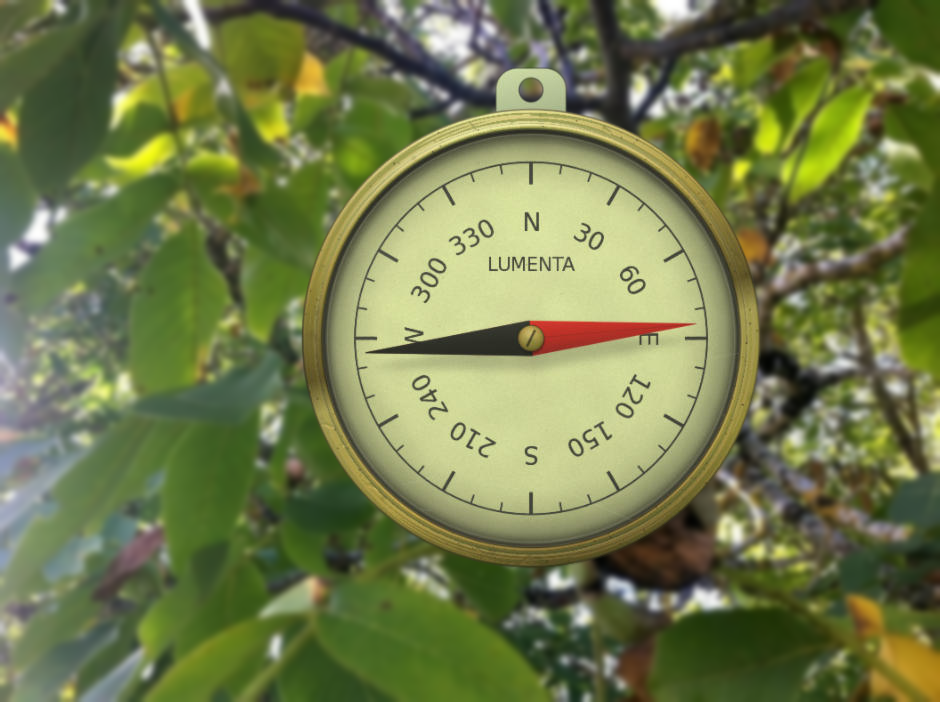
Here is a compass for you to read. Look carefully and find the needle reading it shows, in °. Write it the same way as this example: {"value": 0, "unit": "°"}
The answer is {"value": 85, "unit": "°"}
